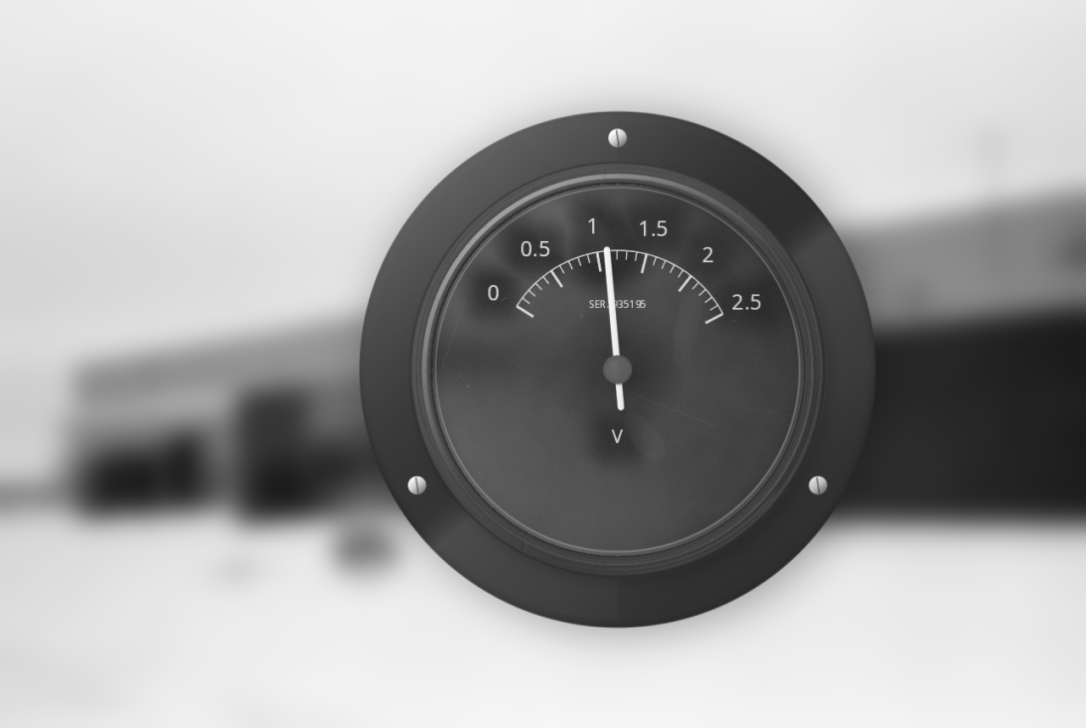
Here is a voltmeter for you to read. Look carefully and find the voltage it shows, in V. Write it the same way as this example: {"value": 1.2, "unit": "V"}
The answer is {"value": 1.1, "unit": "V"}
